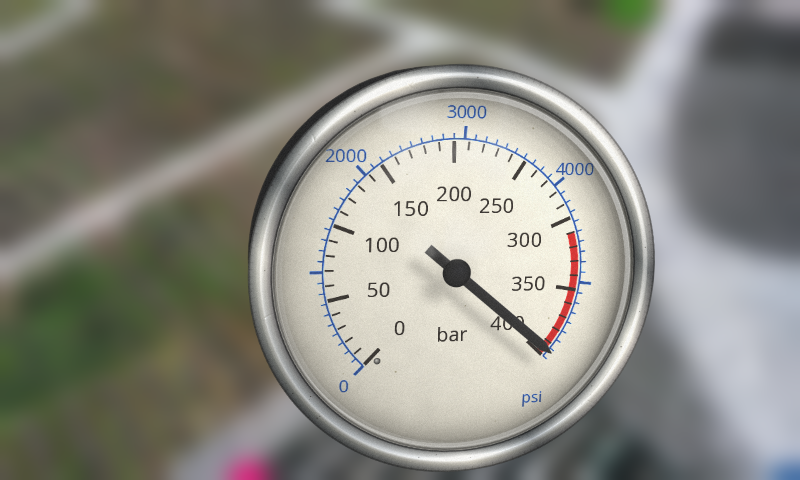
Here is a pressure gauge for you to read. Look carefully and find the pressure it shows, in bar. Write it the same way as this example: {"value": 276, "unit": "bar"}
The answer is {"value": 395, "unit": "bar"}
